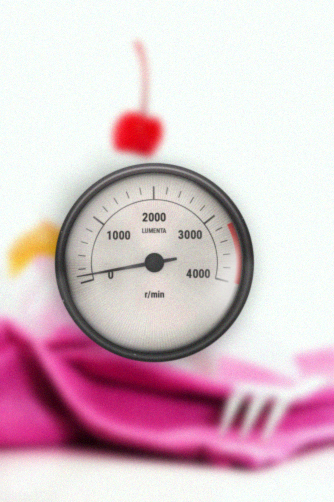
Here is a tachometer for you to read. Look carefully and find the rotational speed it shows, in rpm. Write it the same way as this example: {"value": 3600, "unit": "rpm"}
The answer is {"value": 100, "unit": "rpm"}
